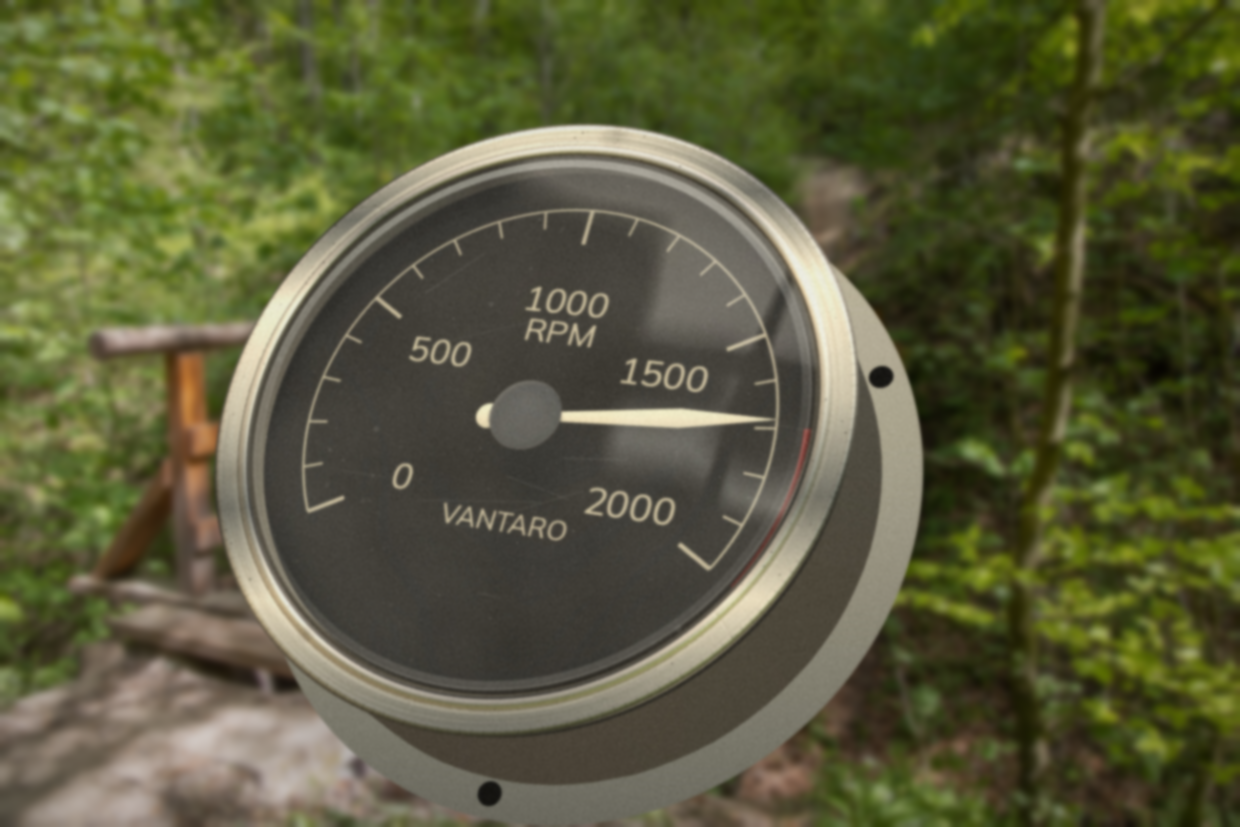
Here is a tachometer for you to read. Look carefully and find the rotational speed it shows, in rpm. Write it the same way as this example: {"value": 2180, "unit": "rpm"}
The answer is {"value": 1700, "unit": "rpm"}
